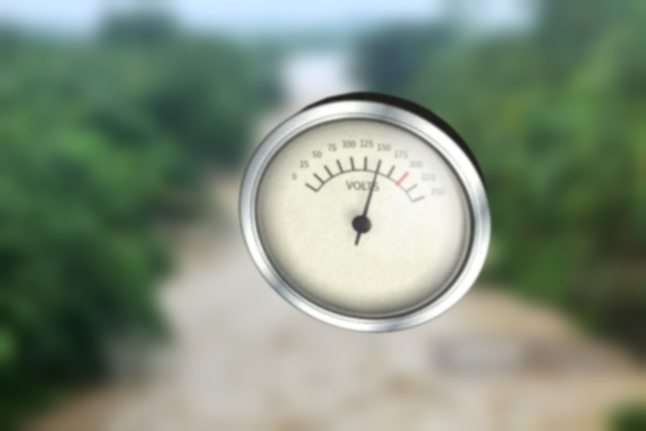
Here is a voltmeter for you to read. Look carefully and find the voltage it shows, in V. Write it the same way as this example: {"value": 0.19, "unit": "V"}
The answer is {"value": 150, "unit": "V"}
